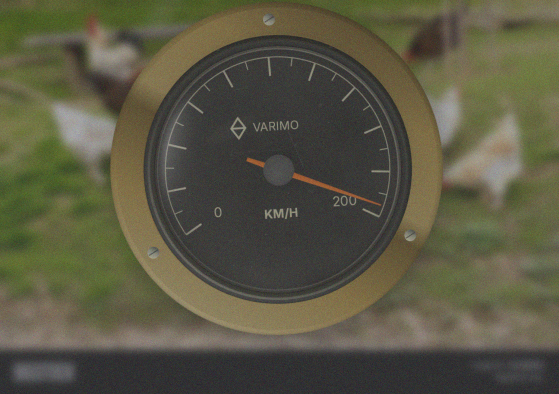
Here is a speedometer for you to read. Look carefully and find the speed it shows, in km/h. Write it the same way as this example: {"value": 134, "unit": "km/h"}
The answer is {"value": 195, "unit": "km/h"}
